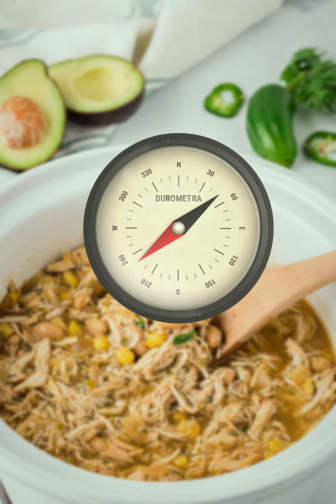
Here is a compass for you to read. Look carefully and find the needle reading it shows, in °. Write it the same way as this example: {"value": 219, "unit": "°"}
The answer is {"value": 230, "unit": "°"}
